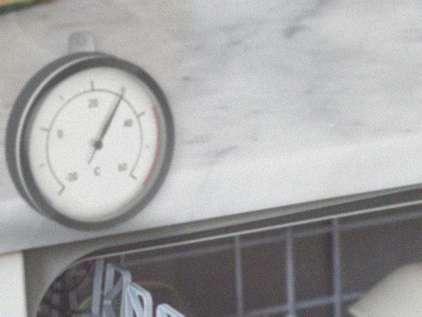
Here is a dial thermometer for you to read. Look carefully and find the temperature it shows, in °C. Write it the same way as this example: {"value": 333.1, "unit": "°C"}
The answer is {"value": 30, "unit": "°C"}
